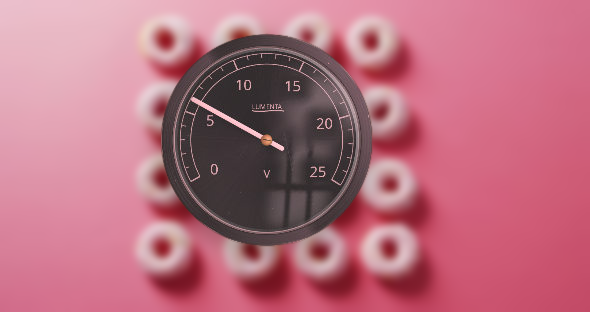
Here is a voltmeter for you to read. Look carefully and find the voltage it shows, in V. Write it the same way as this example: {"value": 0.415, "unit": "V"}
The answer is {"value": 6, "unit": "V"}
